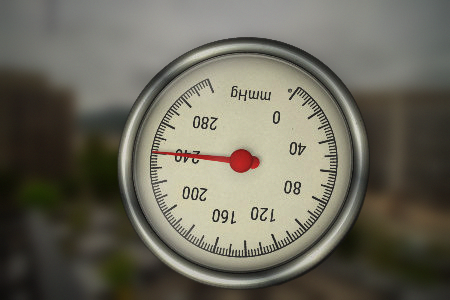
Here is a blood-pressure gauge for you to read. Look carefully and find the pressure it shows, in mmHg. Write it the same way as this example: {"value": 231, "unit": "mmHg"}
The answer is {"value": 240, "unit": "mmHg"}
